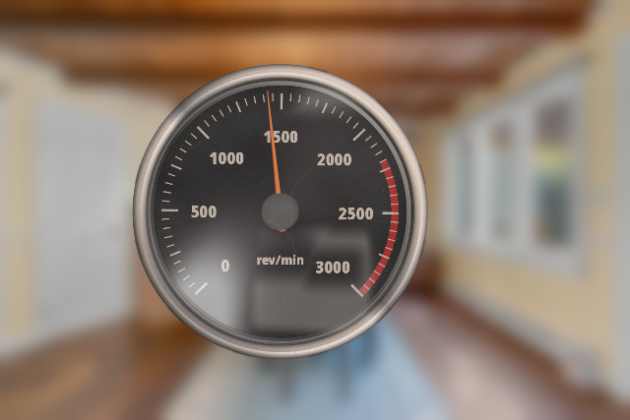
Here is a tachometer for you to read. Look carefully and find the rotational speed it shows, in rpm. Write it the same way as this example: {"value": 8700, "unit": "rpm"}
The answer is {"value": 1425, "unit": "rpm"}
